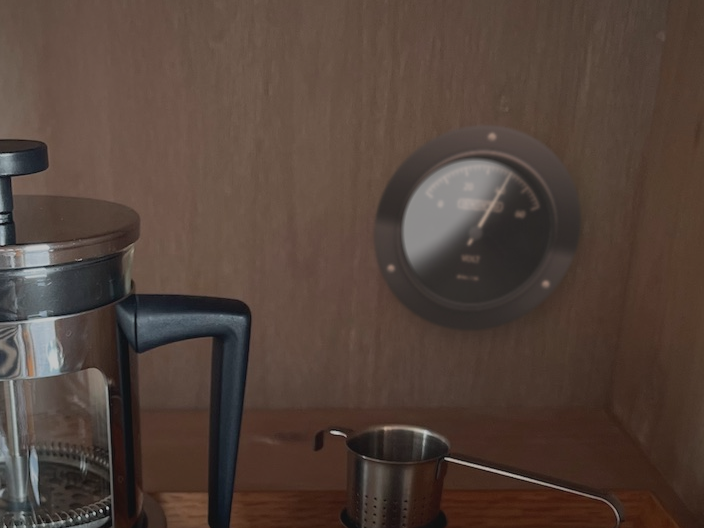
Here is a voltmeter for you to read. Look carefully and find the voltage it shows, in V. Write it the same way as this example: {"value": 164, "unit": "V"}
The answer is {"value": 40, "unit": "V"}
